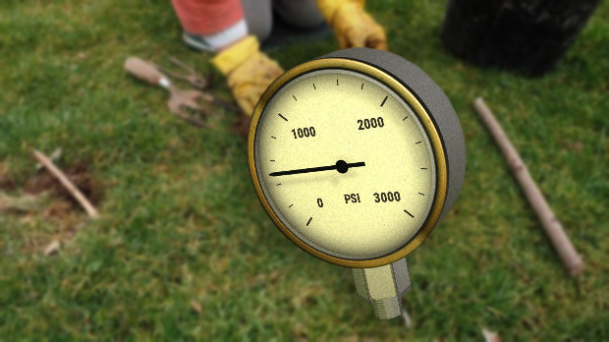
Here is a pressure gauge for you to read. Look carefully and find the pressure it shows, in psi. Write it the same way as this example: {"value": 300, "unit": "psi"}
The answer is {"value": 500, "unit": "psi"}
